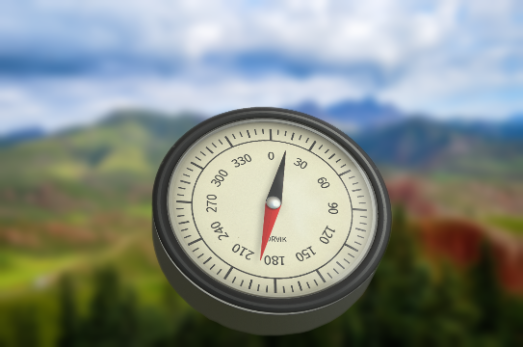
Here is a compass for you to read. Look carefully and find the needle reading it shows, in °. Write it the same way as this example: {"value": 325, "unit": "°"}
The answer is {"value": 192.5, "unit": "°"}
